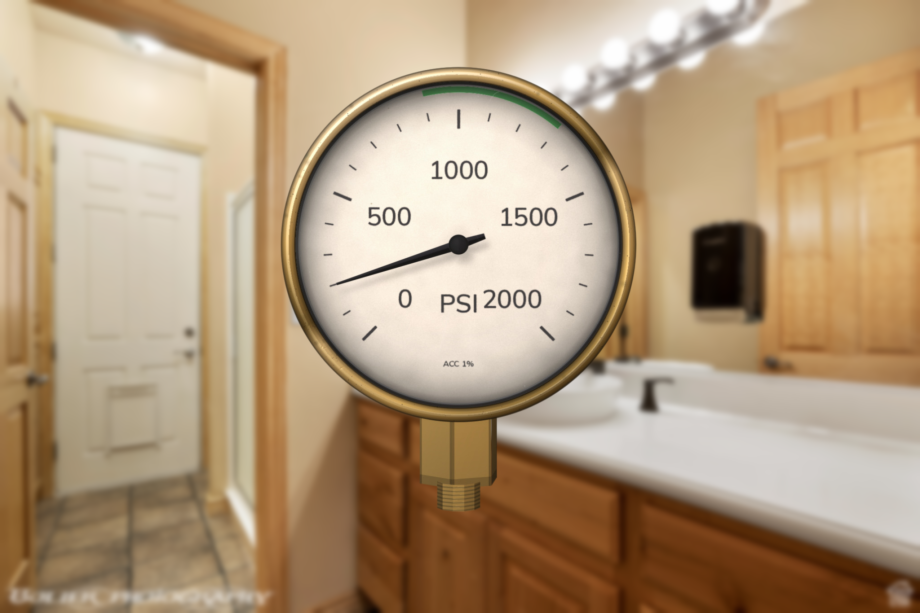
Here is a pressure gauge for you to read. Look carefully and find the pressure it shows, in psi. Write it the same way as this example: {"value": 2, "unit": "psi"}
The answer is {"value": 200, "unit": "psi"}
